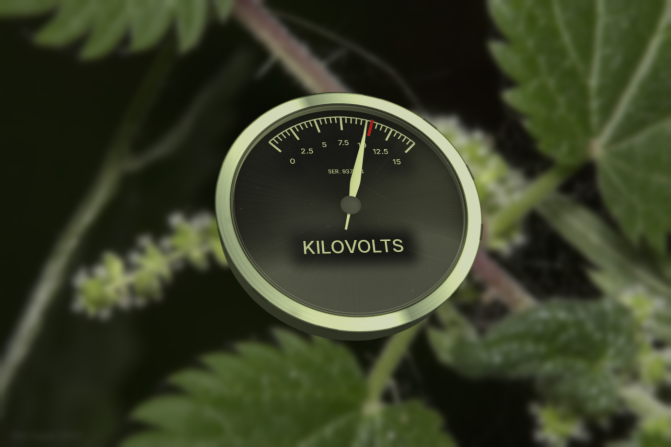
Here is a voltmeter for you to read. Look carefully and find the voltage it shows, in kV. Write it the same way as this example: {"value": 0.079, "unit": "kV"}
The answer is {"value": 10, "unit": "kV"}
